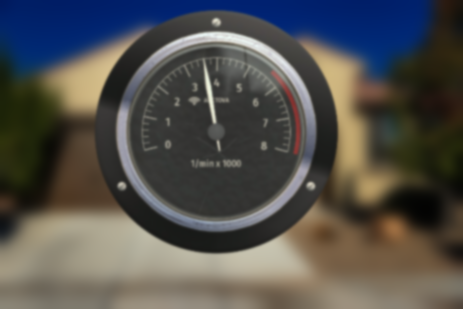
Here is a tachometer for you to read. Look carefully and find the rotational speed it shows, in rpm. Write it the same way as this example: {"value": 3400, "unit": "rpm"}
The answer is {"value": 3600, "unit": "rpm"}
